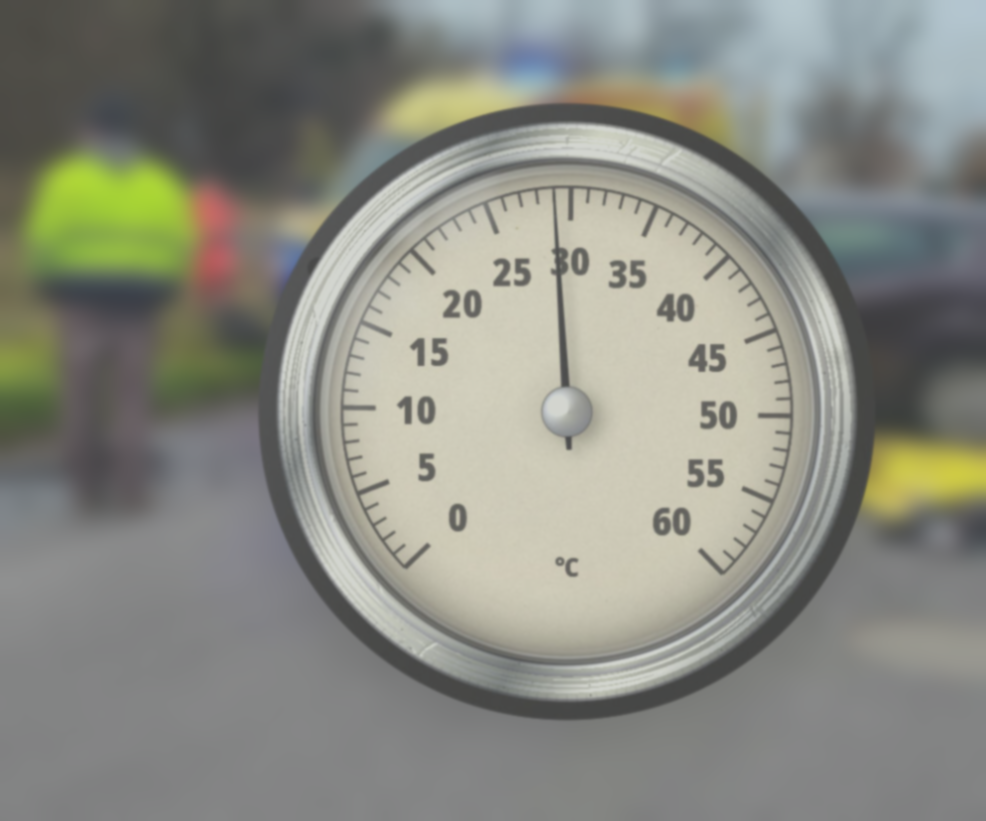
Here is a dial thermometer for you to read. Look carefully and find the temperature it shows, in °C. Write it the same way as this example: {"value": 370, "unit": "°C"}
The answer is {"value": 29, "unit": "°C"}
